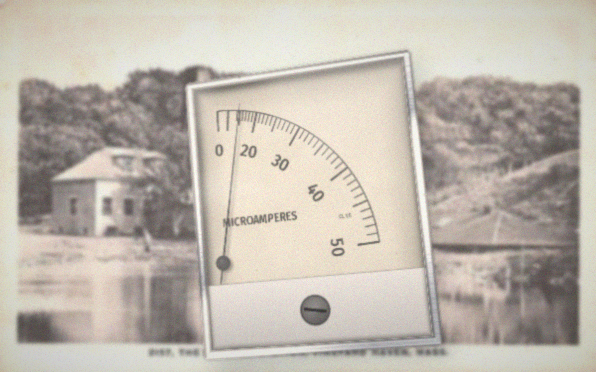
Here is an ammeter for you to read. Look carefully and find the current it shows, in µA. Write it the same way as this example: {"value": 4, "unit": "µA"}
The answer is {"value": 15, "unit": "µA"}
